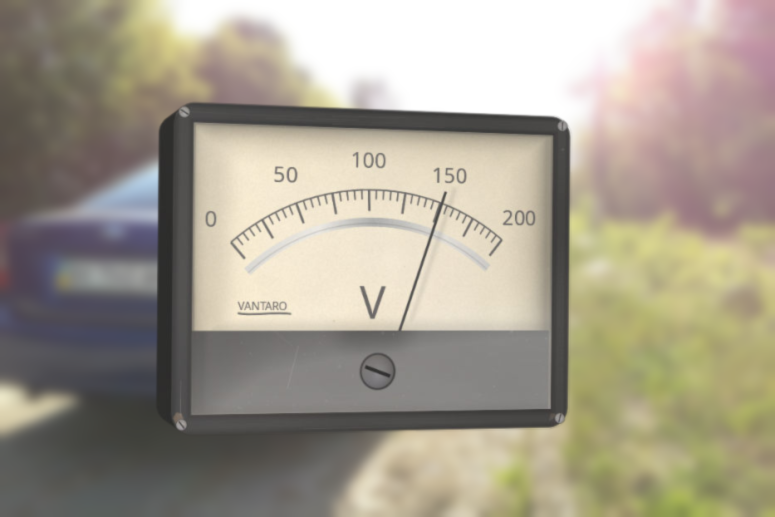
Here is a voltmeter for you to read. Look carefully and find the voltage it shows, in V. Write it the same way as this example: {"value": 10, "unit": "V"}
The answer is {"value": 150, "unit": "V"}
